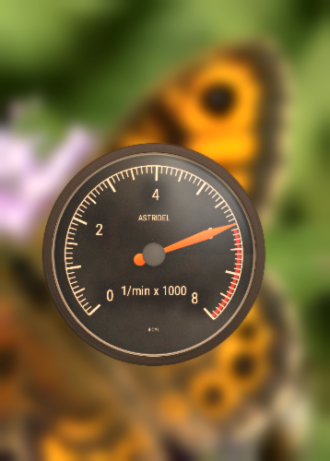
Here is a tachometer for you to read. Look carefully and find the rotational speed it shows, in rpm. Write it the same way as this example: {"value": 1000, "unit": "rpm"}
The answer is {"value": 6000, "unit": "rpm"}
